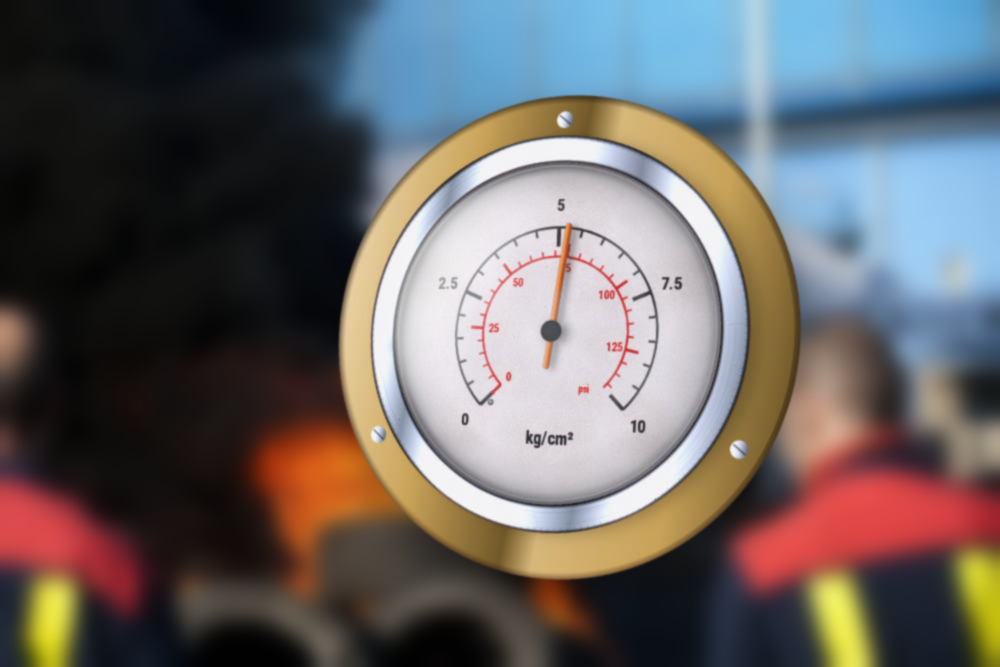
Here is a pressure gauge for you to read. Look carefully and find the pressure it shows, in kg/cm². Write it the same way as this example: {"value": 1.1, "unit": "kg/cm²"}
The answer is {"value": 5.25, "unit": "kg/cm²"}
